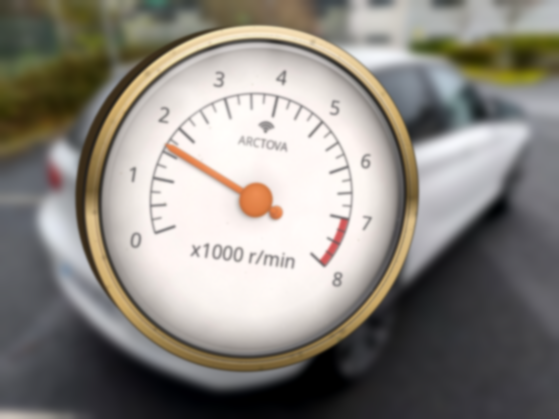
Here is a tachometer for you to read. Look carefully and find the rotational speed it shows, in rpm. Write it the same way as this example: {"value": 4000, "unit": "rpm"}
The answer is {"value": 1625, "unit": "rpm"}
